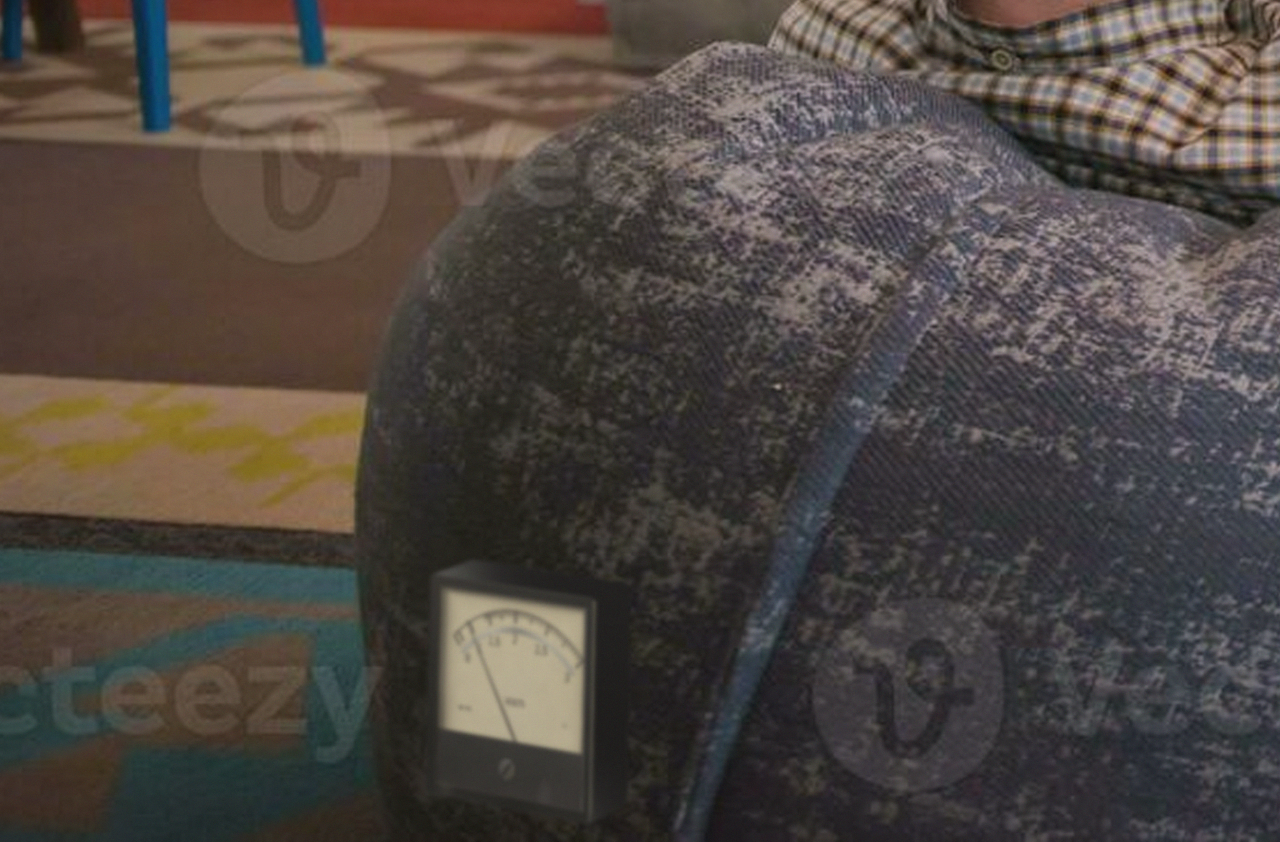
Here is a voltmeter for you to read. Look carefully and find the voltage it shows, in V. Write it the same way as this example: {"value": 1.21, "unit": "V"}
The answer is {"value": 1, "unit": "V"}
